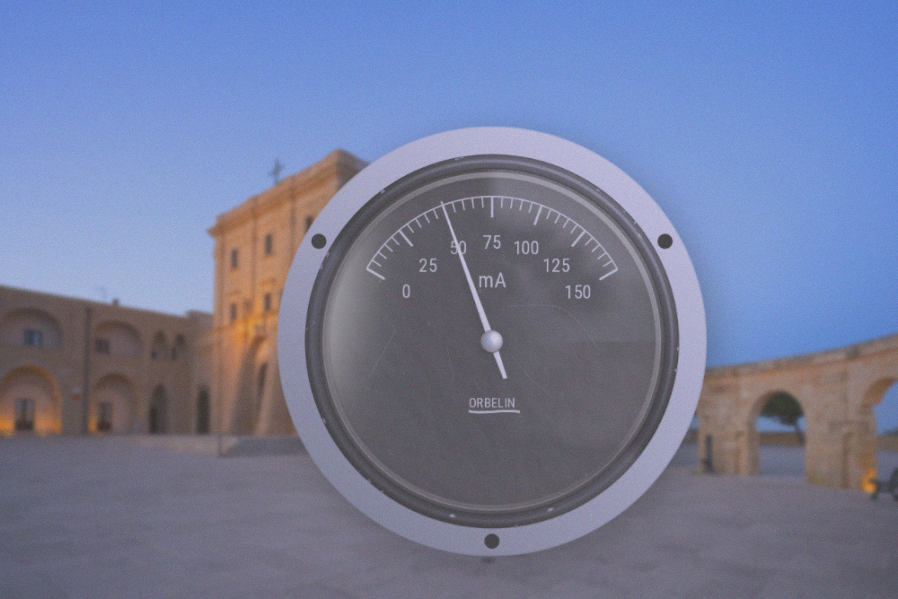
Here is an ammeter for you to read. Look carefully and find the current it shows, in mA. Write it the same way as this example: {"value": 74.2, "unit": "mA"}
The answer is {"value": 50, "unit": "mA"}
